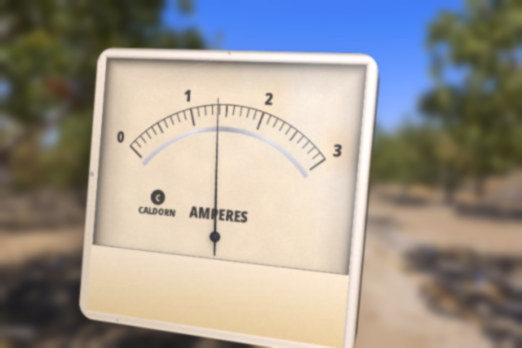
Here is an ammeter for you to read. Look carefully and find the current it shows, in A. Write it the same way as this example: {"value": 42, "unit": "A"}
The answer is {"value": 1.4, "unit": "A"}
